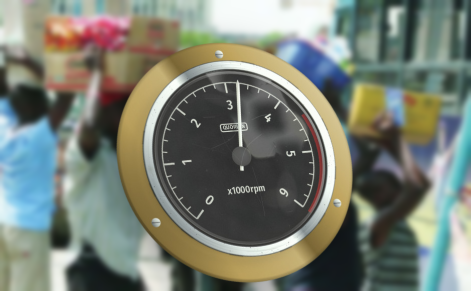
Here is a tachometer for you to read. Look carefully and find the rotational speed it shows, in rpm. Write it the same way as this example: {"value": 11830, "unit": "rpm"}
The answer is {"value": 3200, "unit": "rpm"}
